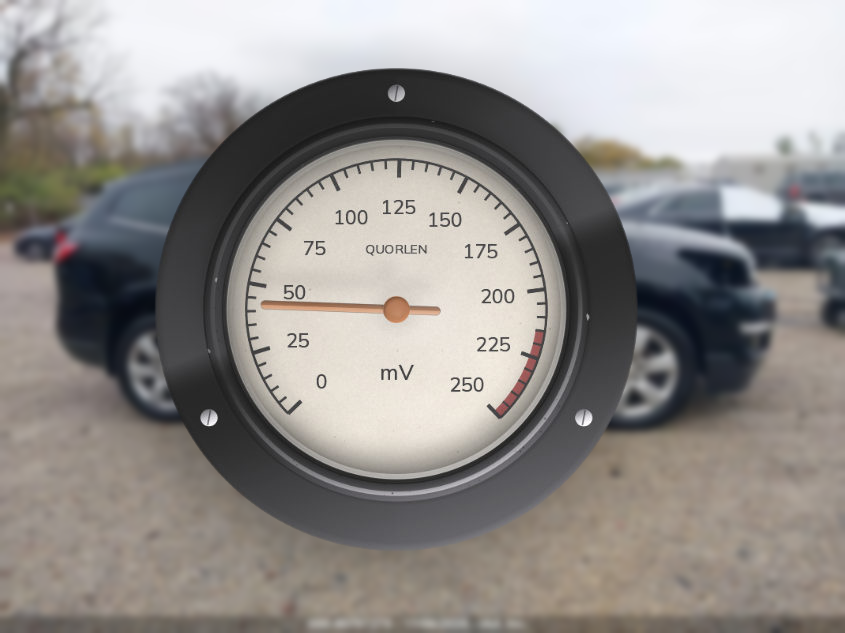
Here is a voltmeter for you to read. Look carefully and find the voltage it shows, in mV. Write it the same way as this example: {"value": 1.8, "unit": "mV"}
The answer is {"value": 42.5, "unit": "mV"}
